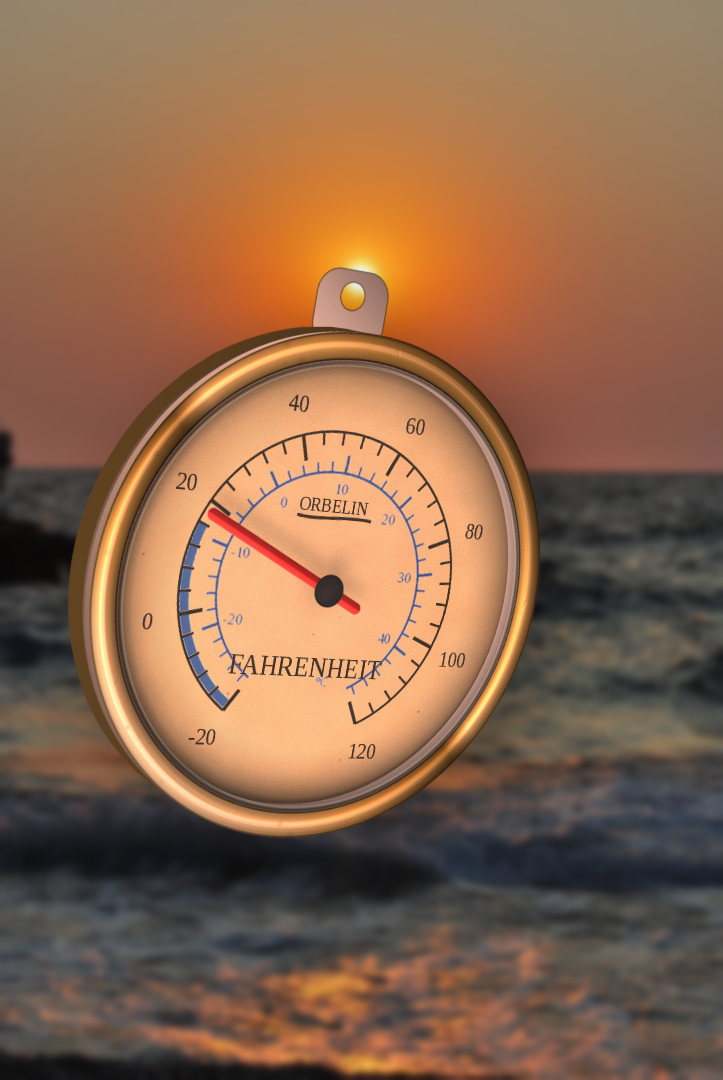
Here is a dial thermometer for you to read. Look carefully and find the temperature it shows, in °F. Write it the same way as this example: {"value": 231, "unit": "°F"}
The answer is {"value": 18, "unit": "°F"}
